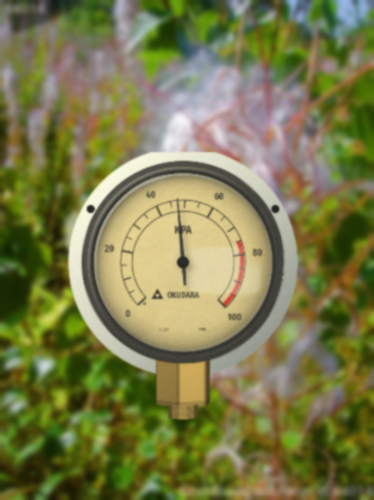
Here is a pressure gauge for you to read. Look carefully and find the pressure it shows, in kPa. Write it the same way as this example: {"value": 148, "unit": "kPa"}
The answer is {"value": 47.5, "unit": "kPa"}
